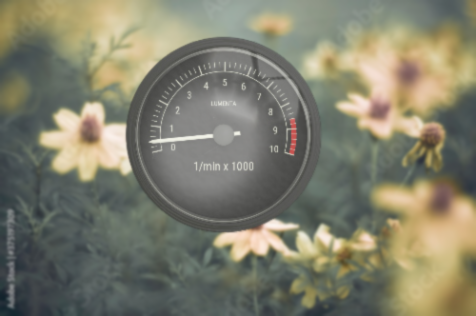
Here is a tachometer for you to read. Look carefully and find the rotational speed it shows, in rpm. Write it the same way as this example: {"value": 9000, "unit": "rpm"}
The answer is {"value": 400, "unit": "rpm"}
